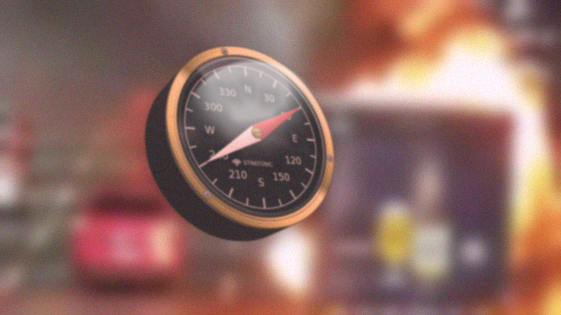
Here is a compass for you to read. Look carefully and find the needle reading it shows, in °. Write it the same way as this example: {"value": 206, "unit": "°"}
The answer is {"value": 60, "unit": "°"}
